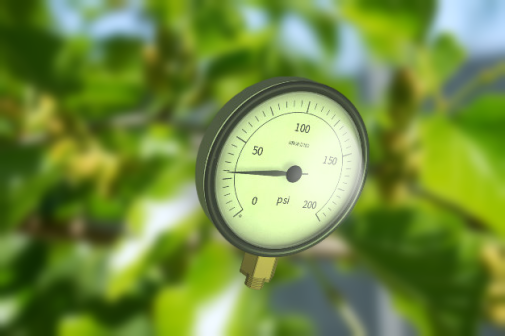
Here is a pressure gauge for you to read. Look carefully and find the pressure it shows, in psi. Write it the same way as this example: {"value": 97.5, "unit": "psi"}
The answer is {"value": 30, "unit": "psi"}
